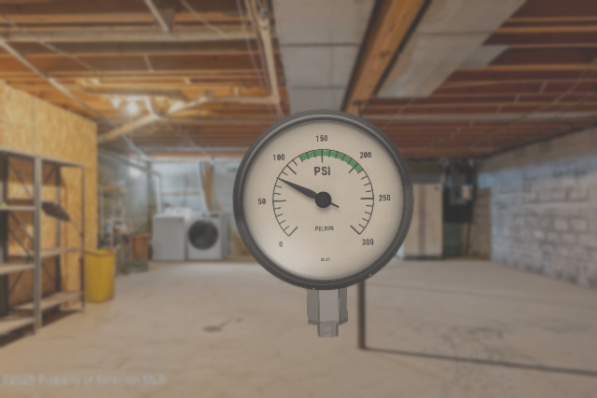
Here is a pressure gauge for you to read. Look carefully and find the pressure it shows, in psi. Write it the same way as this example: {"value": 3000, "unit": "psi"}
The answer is {"value": 80, "unit": "psi"}
